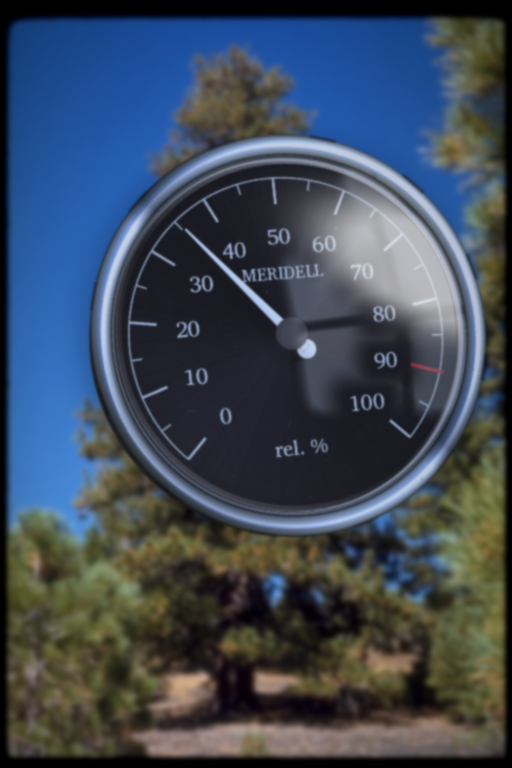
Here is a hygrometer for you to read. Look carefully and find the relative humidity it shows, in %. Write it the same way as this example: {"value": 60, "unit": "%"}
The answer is {"value": 35, "unit": "%"}
